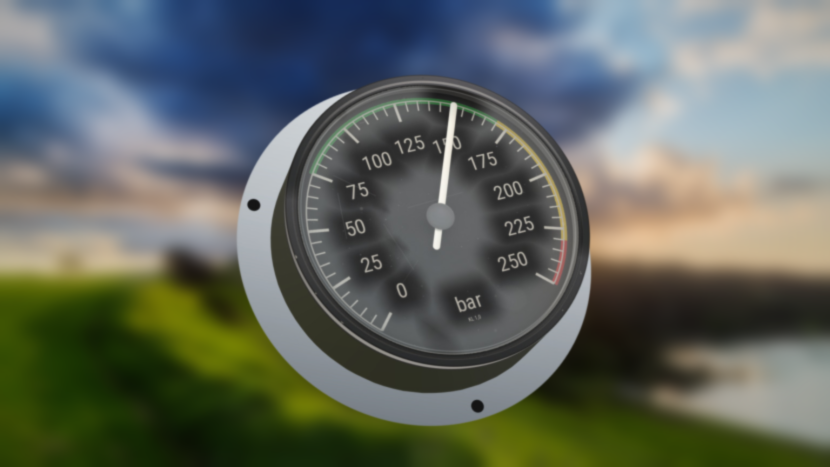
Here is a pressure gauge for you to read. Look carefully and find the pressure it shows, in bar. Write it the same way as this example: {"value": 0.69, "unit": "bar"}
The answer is {"value": 150, "unit": "bar"}
